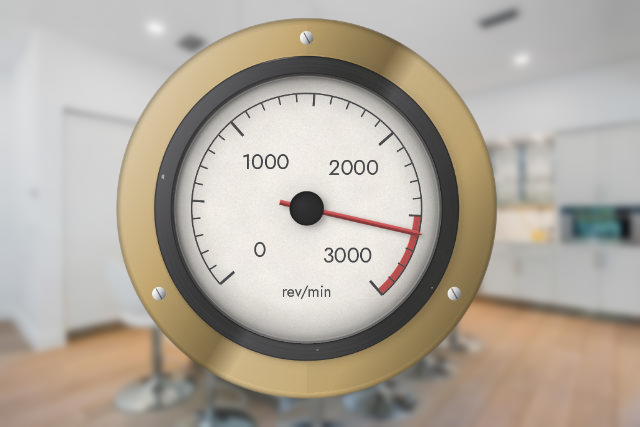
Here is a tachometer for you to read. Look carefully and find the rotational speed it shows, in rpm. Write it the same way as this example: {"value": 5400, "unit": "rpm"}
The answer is {"value": 2600, "unit": "rpm"}
